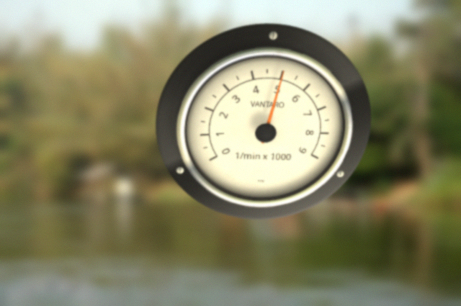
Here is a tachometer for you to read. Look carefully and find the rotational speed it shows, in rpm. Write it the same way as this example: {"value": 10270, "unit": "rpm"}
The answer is {"value": 5000, "unit": "rpm"}
